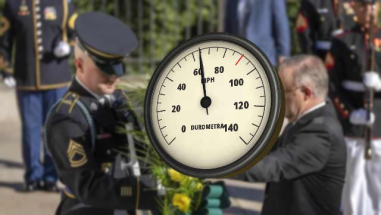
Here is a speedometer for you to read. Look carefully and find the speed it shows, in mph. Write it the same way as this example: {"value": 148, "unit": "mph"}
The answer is {"value": 65, "unit": "mph"}
